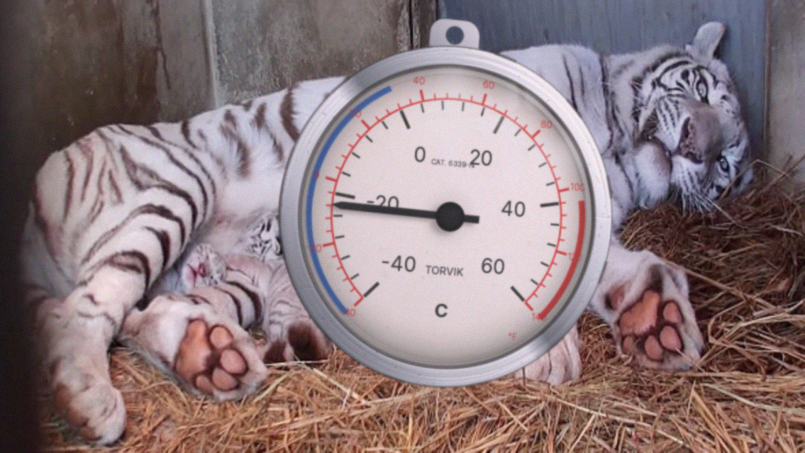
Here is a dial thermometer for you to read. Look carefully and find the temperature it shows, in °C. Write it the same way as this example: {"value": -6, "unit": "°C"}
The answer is {"value": -22, "unit": "°C"}
